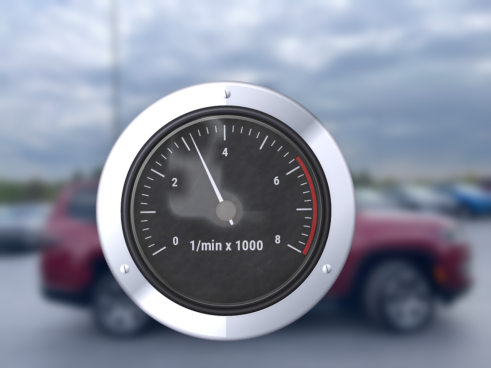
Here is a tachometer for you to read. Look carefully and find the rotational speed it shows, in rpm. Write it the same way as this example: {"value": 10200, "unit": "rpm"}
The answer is {"value": 3200, "unit": "rpm"}
